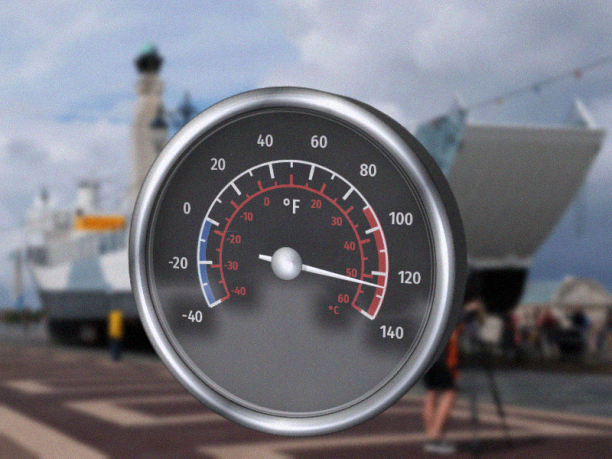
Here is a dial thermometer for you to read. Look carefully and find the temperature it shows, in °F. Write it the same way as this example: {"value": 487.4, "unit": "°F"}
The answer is {"value": 125, "unit": "°F"}
